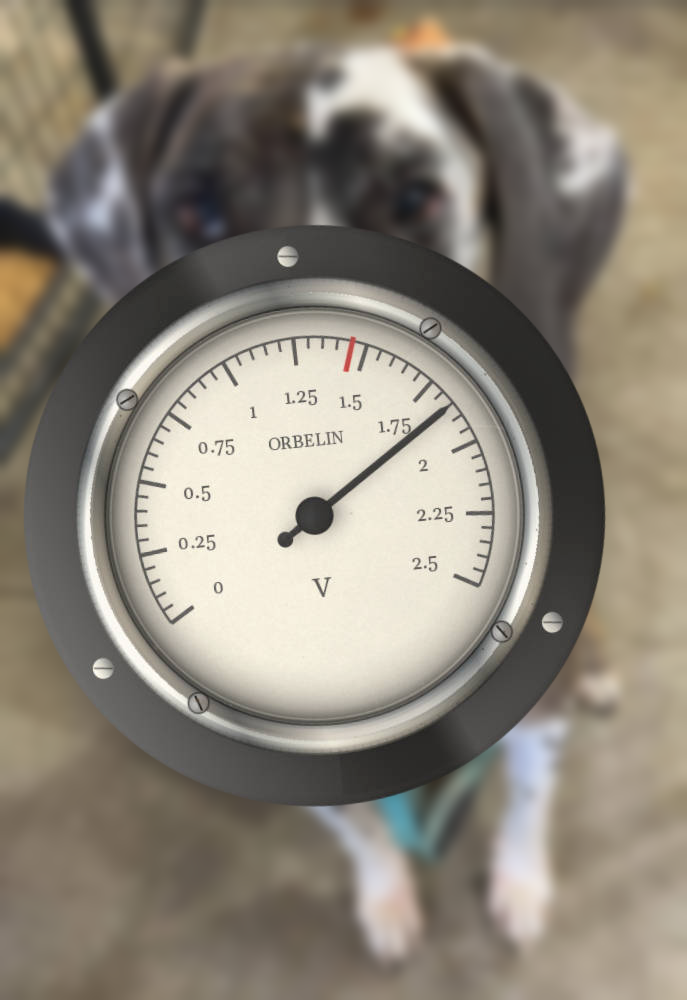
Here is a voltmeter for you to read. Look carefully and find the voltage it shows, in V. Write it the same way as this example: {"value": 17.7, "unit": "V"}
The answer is {"value": 1.85, "unit": "V"}
